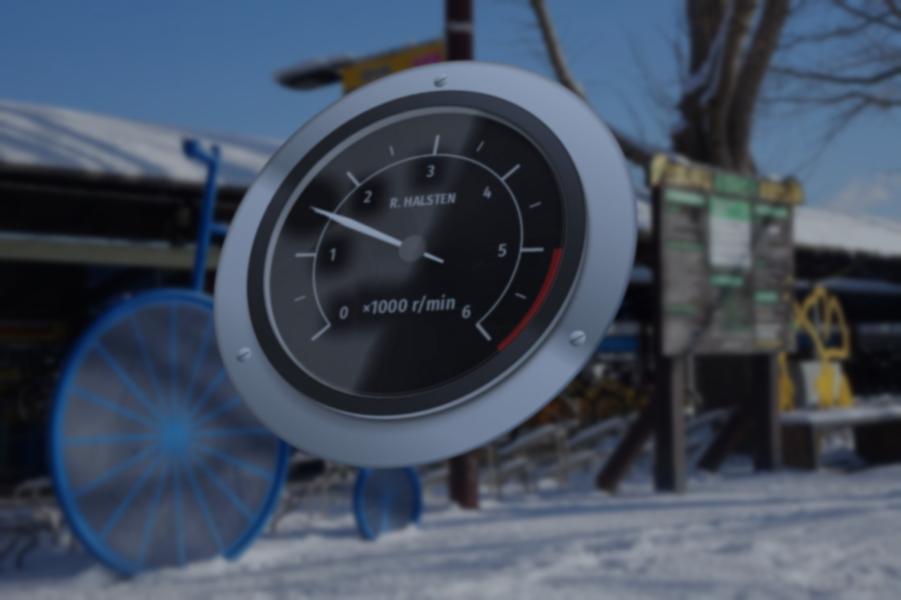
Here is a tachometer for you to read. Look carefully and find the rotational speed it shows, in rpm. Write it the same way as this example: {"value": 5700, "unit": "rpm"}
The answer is {"value": 1500, "unit": "rpm"}
